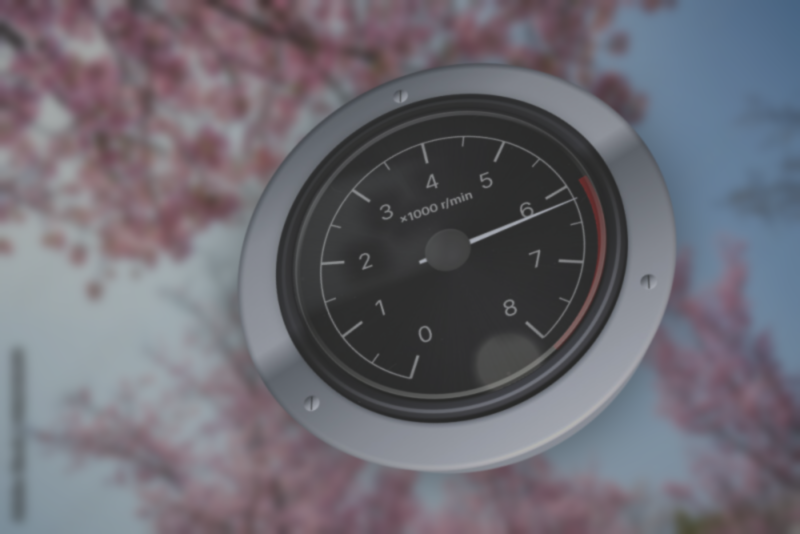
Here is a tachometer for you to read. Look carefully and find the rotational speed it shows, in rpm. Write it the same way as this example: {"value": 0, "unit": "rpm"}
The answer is {"value": 6250, "unit": "rpm"}
